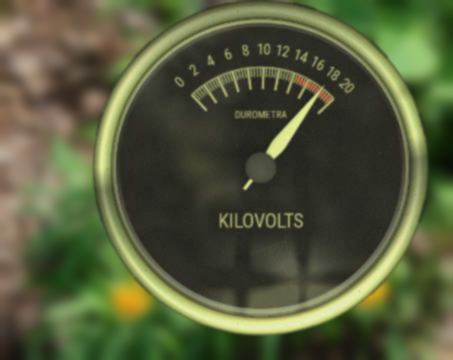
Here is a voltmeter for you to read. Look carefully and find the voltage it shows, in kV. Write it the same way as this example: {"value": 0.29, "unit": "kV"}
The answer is {"value": 18, "unit": "kV"}
